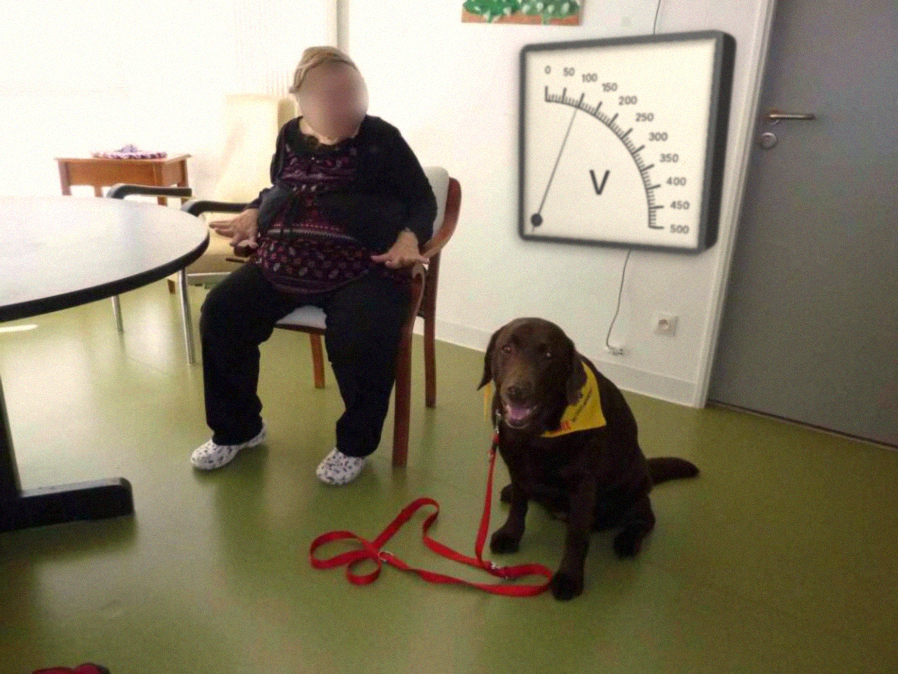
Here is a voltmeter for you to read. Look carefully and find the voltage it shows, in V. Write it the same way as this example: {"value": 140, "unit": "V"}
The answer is {"value": 100, "unit": "V"}
